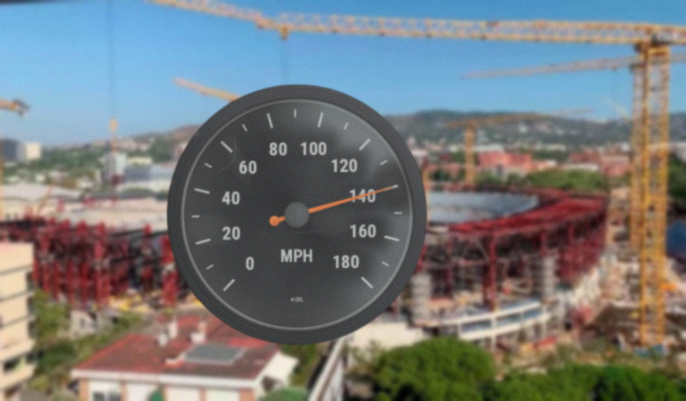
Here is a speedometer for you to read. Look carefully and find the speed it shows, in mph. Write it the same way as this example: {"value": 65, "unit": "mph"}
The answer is {"value": 140, "unit": "mph"}
